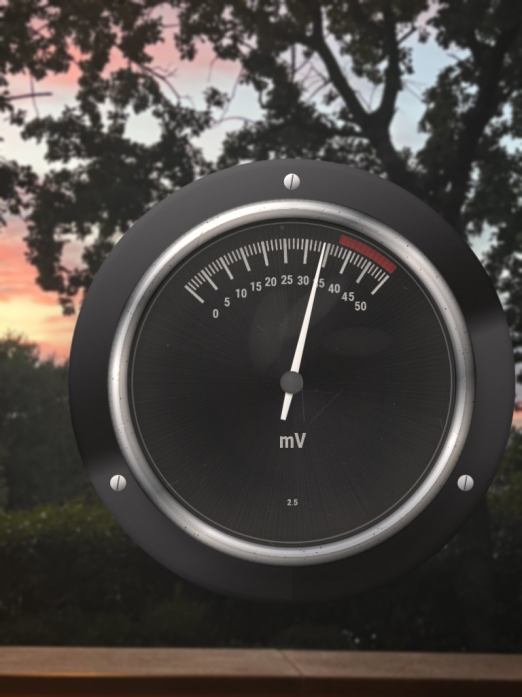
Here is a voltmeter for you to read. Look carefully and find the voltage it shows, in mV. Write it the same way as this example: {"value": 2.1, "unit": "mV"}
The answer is {"value": 34, "unit": "mV"}
